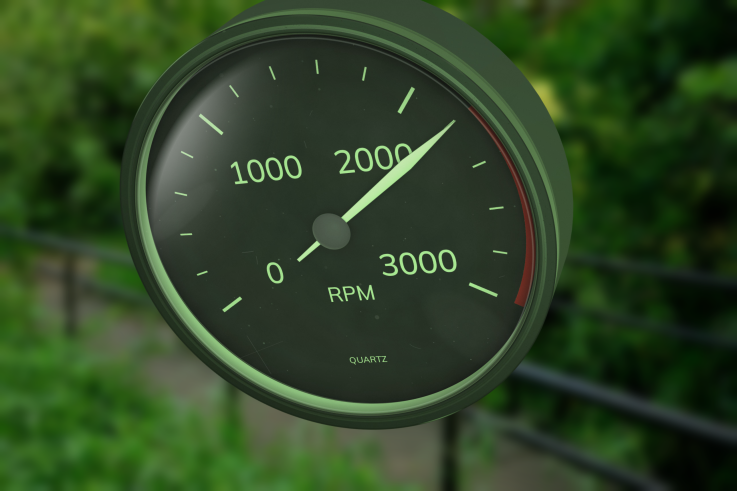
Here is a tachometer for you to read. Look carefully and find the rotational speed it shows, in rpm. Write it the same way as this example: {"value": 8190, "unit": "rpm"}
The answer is {"value": 2200, "unit": "rpm"}
